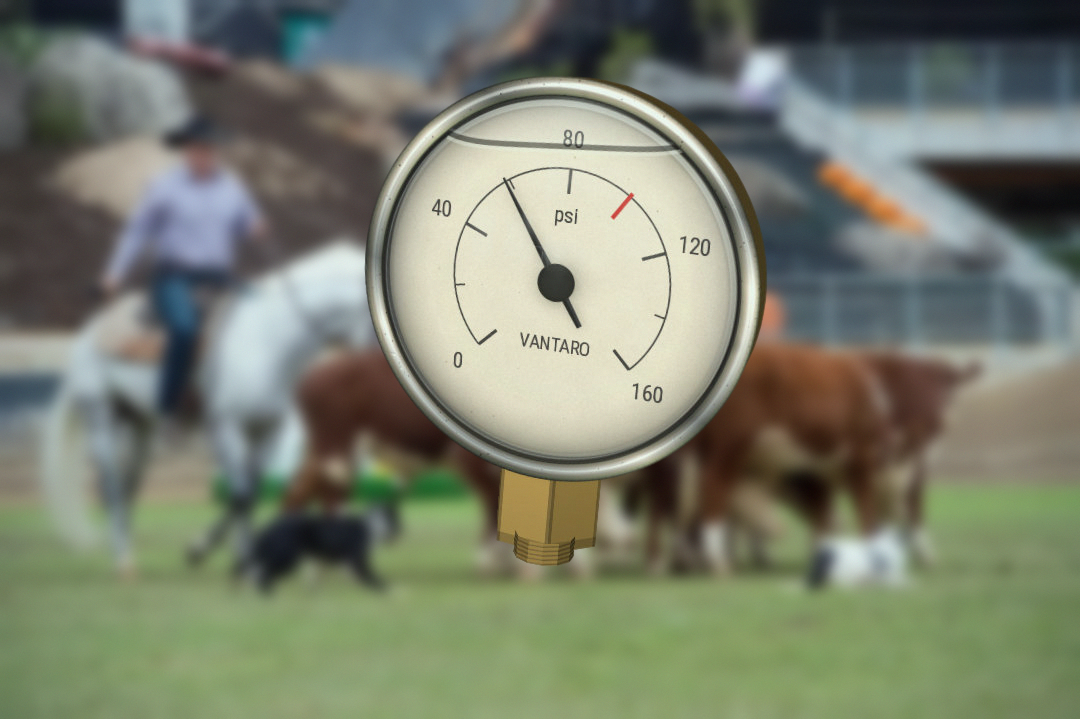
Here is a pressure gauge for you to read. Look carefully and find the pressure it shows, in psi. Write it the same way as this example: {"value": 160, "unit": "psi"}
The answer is {"value": 60, "unit": "psi"}
